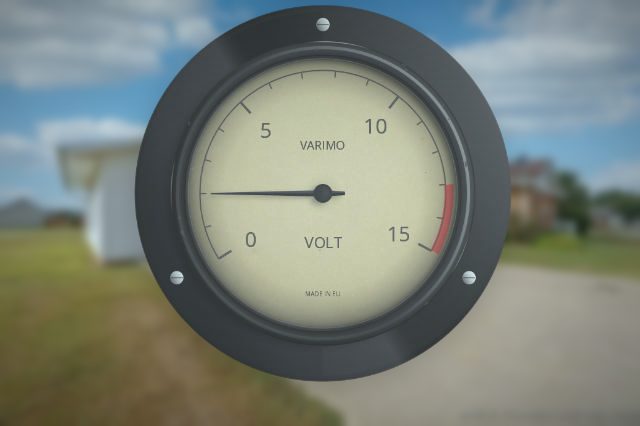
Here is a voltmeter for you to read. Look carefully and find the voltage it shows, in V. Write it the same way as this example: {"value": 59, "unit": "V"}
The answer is {"value": 2, "unit": "V"}
